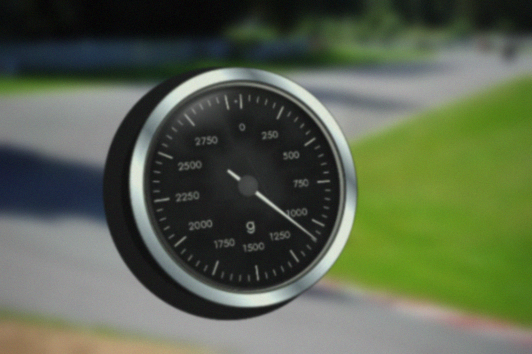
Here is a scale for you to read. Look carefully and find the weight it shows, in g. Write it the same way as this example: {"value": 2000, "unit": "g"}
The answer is {"value": 1100, "unit": "g"}
